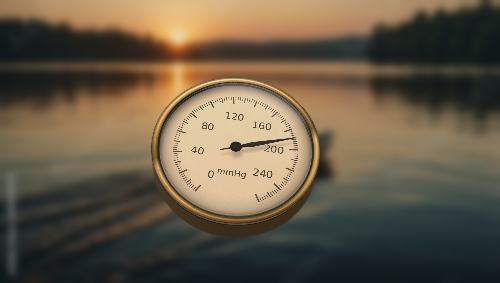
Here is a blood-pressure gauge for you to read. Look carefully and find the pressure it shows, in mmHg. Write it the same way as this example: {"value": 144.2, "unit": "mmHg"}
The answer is {"value": 190, "unit": "mmHg"}
